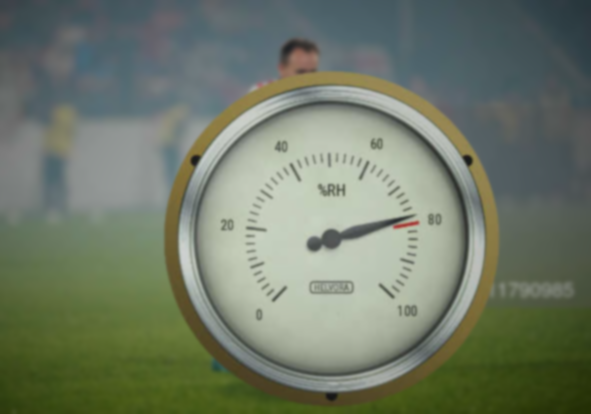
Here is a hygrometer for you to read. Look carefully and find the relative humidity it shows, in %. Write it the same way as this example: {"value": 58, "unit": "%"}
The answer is {"value": 78, "unit": "%"}
